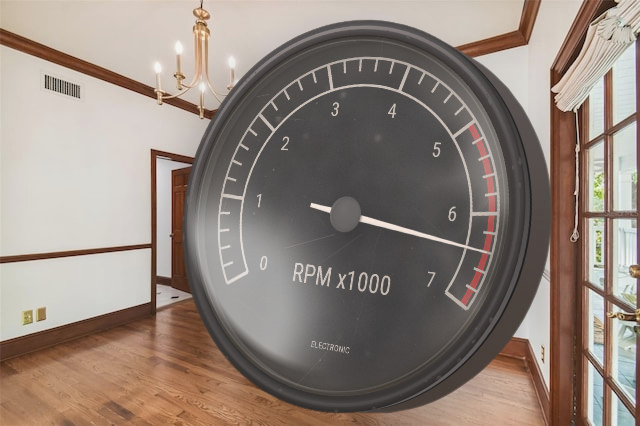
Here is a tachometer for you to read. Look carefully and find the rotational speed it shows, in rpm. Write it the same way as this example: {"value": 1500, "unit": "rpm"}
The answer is {"value": 6400, "unit": "rpm"}
